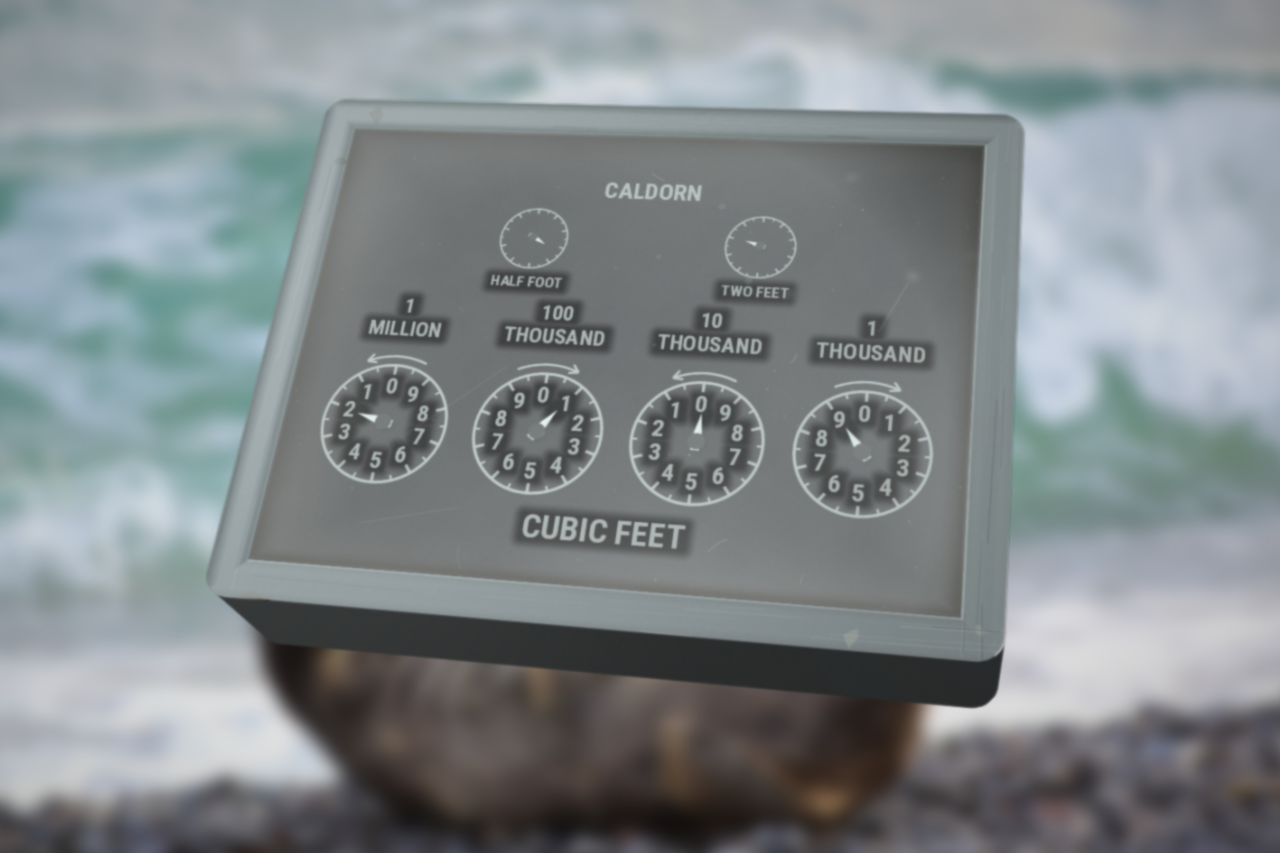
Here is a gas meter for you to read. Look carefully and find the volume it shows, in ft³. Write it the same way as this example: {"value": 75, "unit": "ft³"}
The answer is {"value": 209900, "unit": "ft³"}
